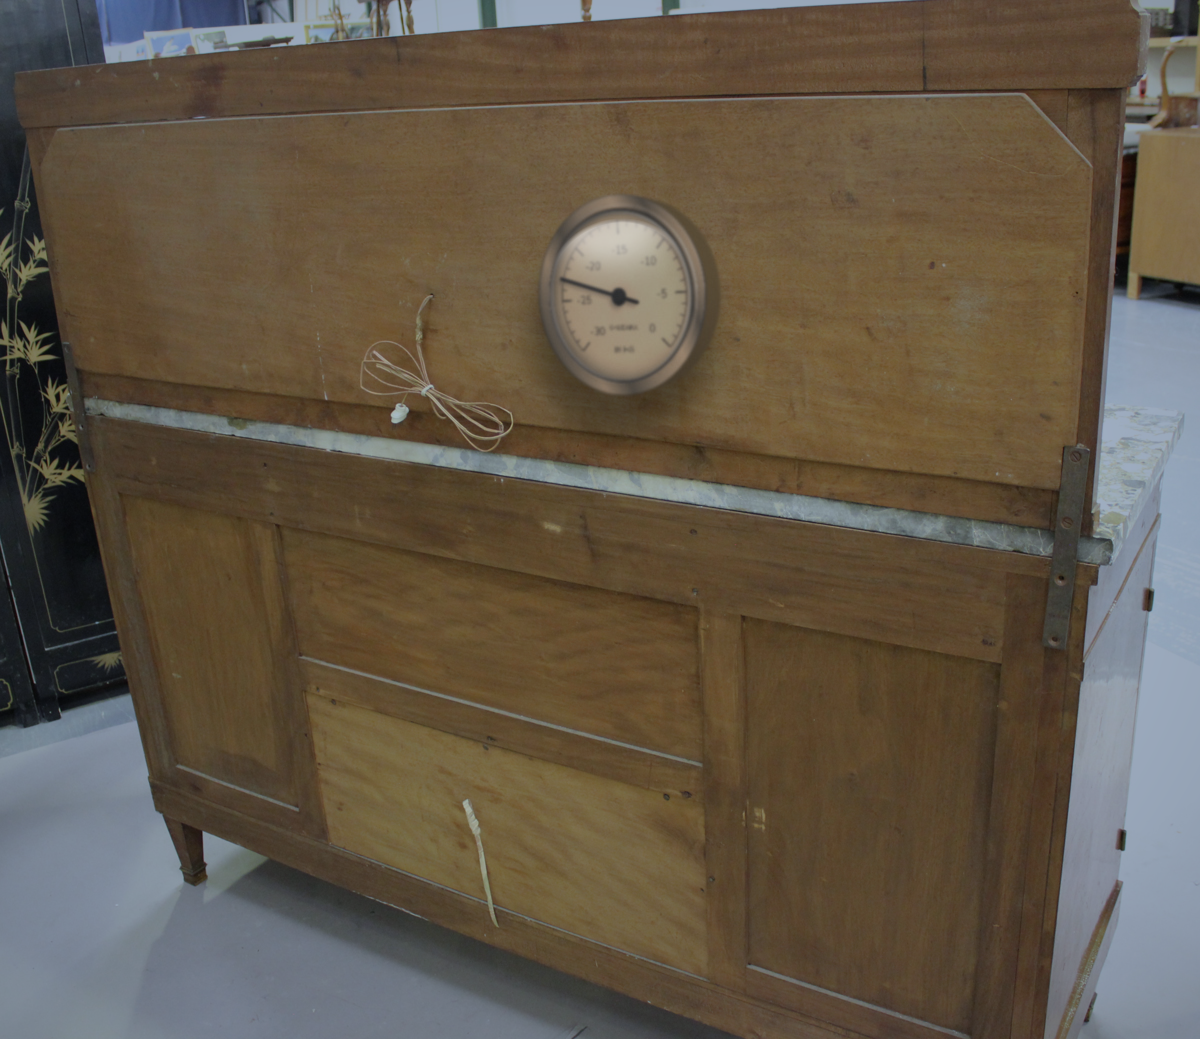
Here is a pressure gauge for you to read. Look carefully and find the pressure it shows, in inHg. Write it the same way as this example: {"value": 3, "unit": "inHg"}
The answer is {"value": -23, "unit": "inHg"}
